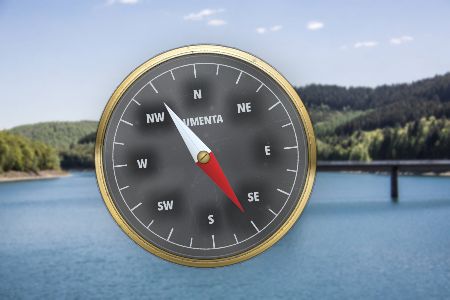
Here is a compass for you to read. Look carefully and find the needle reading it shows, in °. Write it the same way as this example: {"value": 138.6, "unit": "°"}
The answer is {"value": 150, "unit": "°"}
